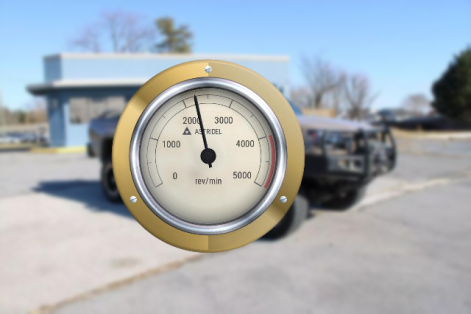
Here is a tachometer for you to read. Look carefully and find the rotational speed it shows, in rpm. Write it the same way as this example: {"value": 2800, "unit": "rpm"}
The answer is {"value": 2250, "unit": "rpm"}
